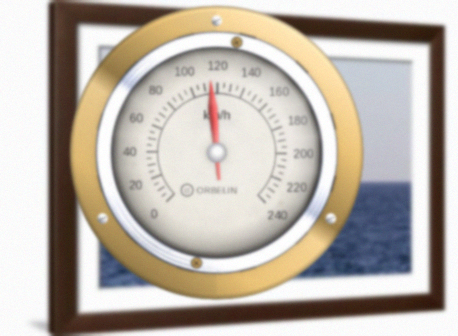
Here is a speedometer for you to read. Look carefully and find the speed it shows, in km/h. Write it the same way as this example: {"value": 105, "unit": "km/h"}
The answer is {"value": 115, "unit": "km/h"}
